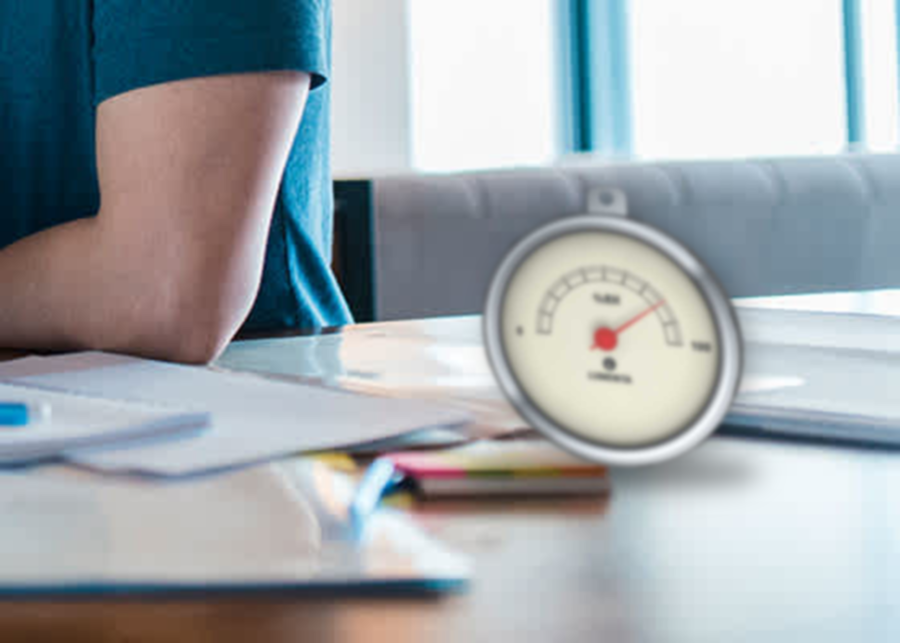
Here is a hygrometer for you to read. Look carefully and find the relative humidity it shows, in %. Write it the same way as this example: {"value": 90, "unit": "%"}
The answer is {"value": 80, "unit": "%"}
